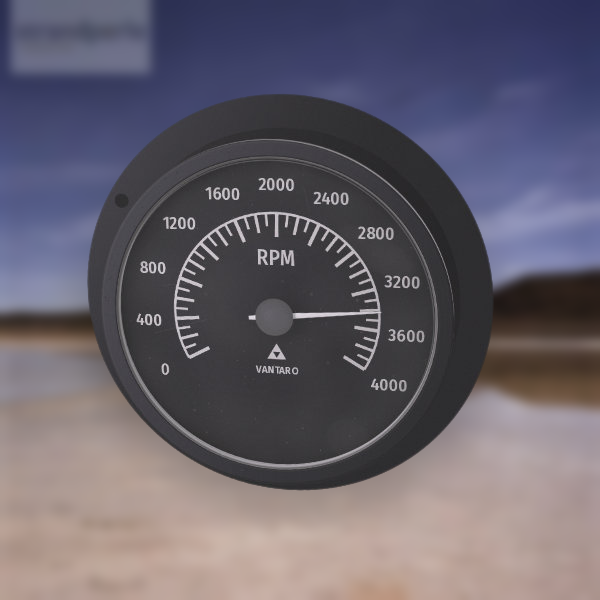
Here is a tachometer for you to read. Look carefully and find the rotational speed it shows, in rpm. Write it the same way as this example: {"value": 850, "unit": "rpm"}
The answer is {"value": 3400, "unit": "rpm"}
